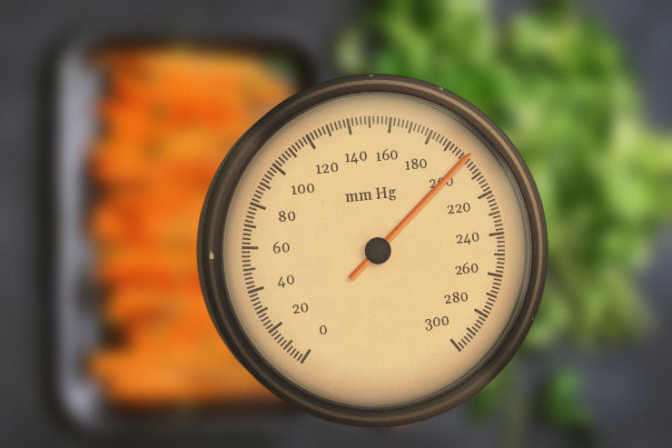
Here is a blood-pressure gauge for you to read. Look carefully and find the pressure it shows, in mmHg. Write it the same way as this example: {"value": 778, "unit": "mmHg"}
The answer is {"value": 200, "unit": "mmHg"}
